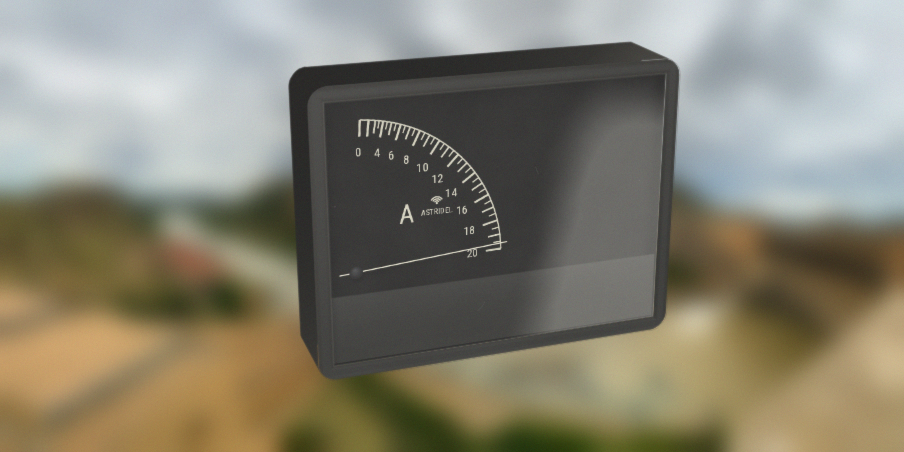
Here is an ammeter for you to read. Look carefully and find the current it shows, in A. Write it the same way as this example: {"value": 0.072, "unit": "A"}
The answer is {"value": 19.5, "unit": "A"}
